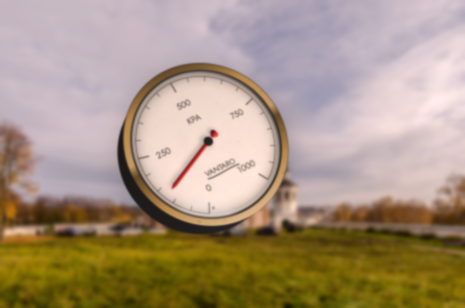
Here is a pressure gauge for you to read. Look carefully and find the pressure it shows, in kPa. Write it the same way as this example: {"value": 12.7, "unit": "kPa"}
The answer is {"value": 125, "unit": "kPa"}
